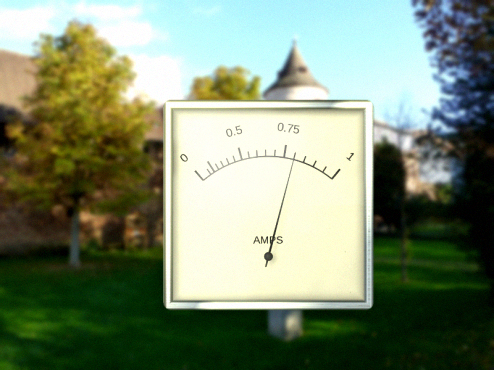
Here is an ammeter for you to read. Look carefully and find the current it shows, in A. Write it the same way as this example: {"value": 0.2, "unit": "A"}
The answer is {"value": 0.8, "unit": "A"}
